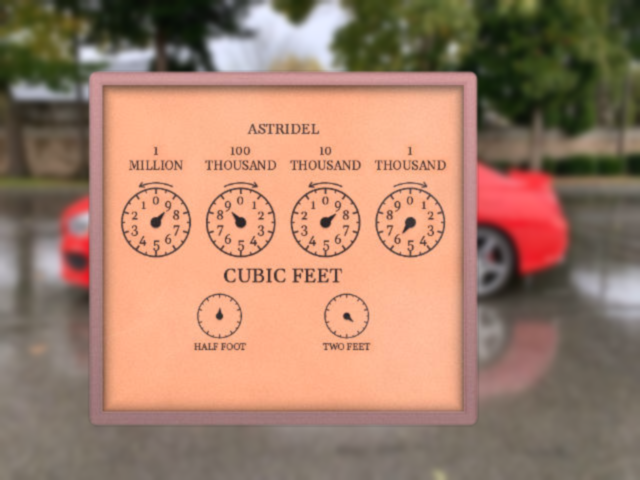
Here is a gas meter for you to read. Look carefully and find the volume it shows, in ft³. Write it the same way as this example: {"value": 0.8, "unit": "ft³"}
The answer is {"value": 888600, "unit": "ft³"}
